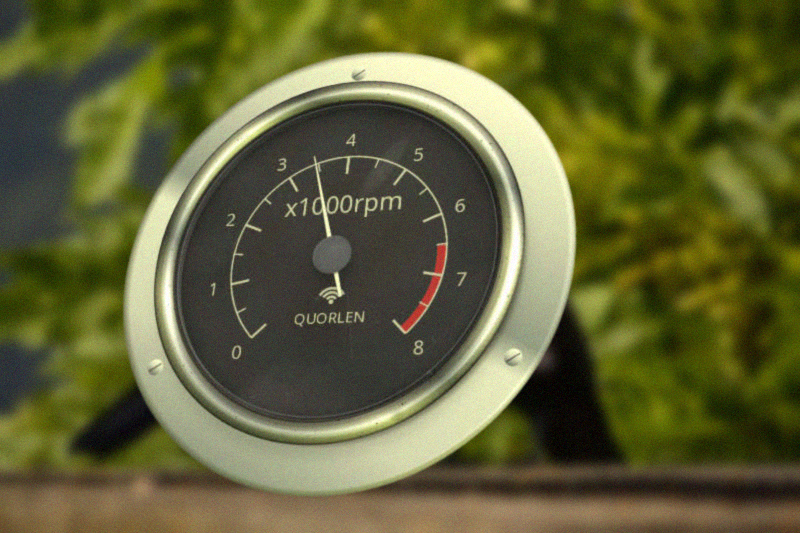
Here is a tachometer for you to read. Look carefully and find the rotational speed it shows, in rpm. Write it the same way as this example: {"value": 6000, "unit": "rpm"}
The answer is {"value": 3500, "unit": "rpm"}
